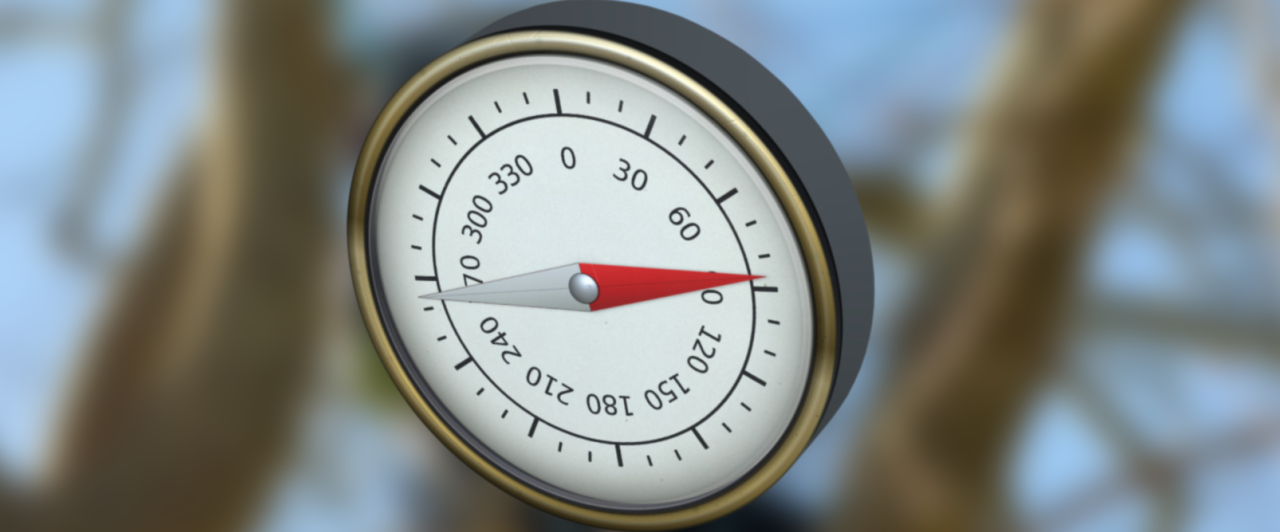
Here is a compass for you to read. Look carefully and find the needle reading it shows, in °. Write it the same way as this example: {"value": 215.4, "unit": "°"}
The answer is {"value": 85, "unit": "°"}
